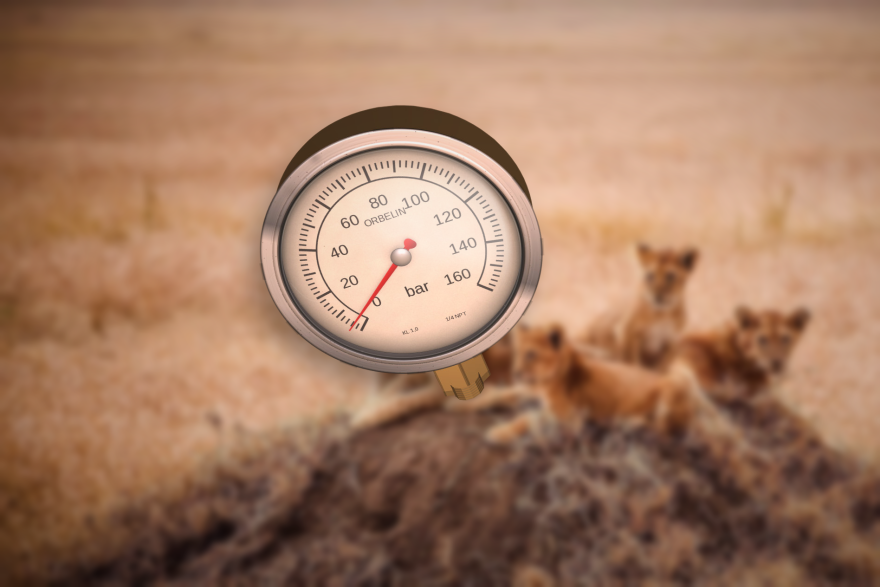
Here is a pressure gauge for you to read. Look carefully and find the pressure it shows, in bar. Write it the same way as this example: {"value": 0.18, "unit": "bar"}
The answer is {"value": 4, "unit": "bar"}
